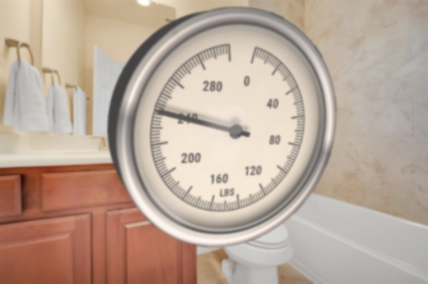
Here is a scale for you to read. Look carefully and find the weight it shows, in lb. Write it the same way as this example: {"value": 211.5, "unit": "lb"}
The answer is {"value": 240, "unit": "lb"}
